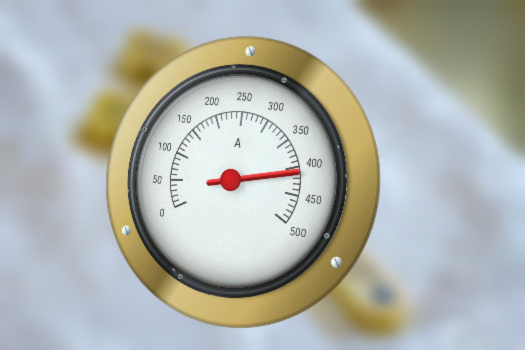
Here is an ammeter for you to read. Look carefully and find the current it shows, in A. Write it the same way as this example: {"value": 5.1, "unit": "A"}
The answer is {"value": 410, "unit": "A"}
